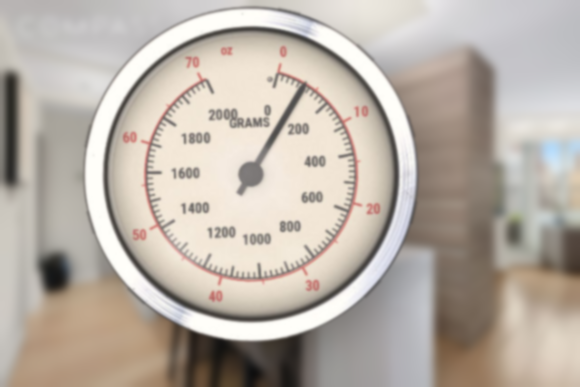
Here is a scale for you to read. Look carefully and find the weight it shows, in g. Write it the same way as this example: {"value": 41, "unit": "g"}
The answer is {"value": 100, "unit": "g"}
